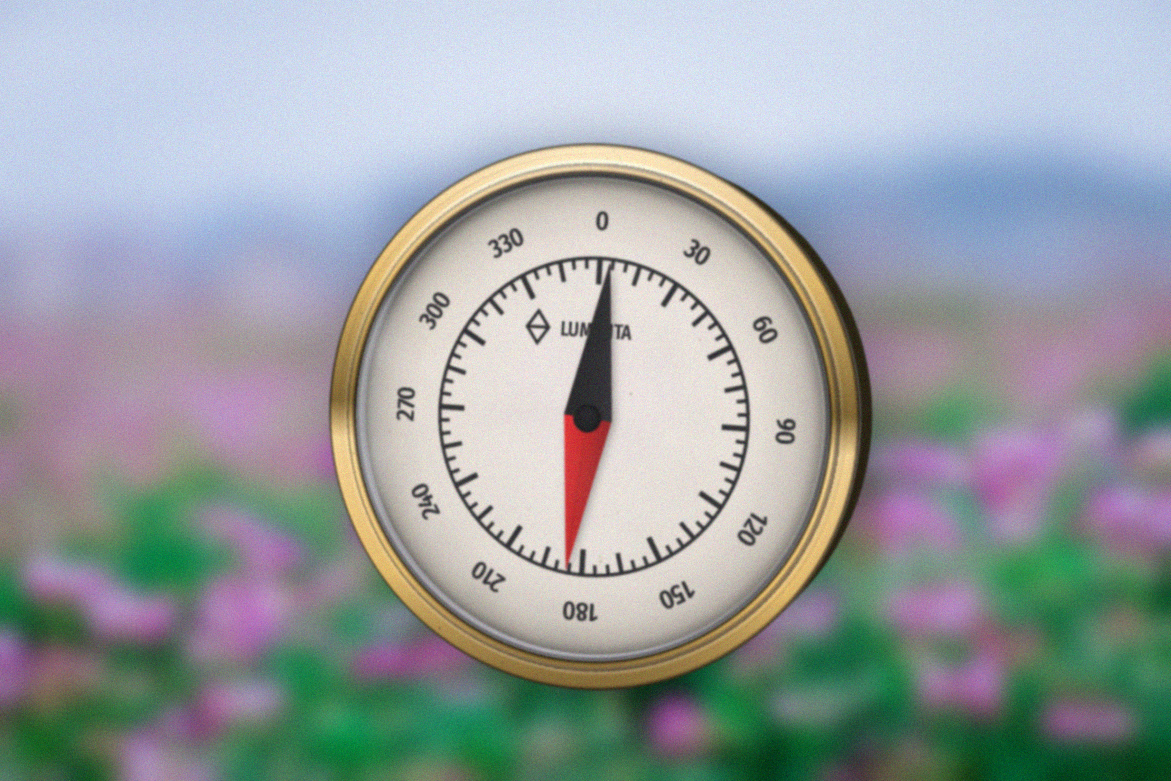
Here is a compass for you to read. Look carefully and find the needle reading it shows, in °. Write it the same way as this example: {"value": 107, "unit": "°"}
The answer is {"value": 185, "unit": "°"}
